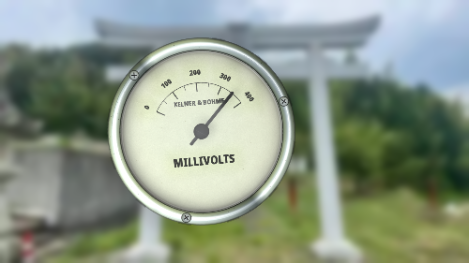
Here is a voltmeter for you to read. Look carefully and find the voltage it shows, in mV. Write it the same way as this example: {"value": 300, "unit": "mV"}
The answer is {"value": 350, "unit": "mV"}
